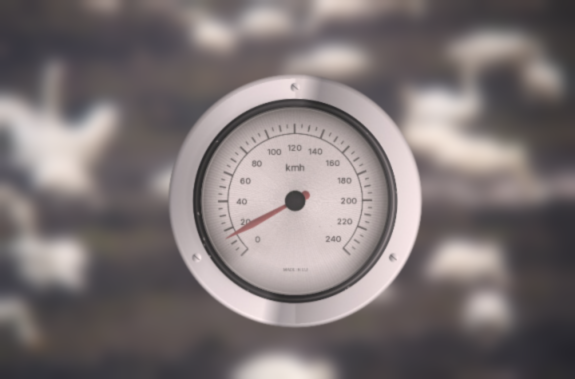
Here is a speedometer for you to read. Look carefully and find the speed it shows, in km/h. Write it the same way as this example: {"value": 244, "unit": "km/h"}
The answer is {"value": 15, "unit": "km/h"}
